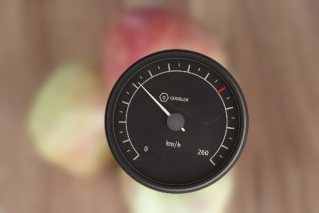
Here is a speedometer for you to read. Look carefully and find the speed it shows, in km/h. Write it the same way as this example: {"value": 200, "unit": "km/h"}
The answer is {"value": 85, "unit": "km/h"}
